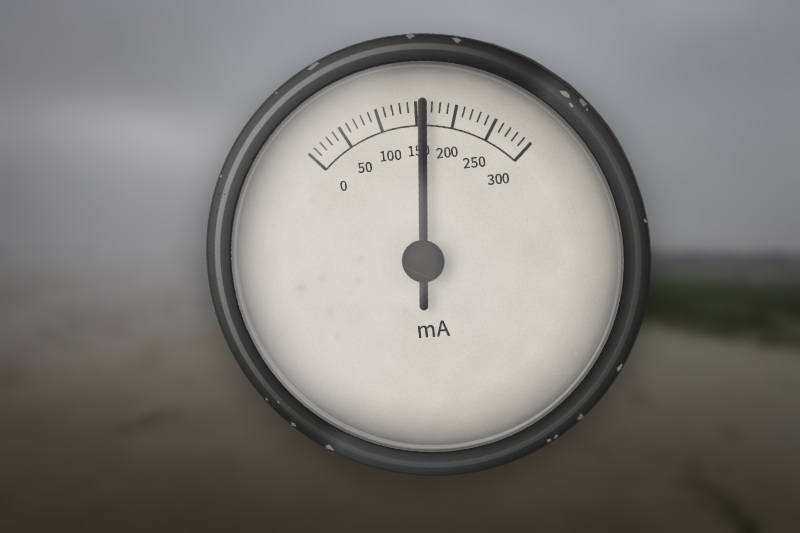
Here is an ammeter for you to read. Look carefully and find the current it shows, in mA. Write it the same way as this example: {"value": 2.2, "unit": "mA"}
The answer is {"value": 160, "unit": "mA"}
